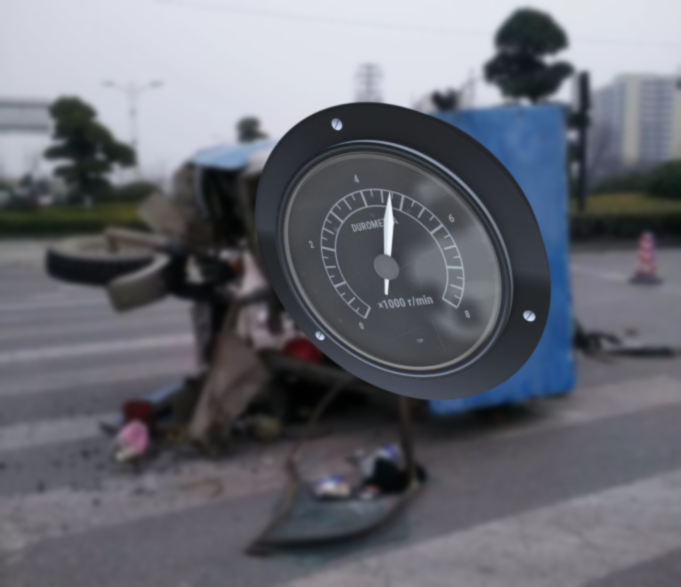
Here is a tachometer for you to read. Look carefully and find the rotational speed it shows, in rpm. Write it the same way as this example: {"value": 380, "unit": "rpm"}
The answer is {"value": 4750, "unit": "rpm"}
